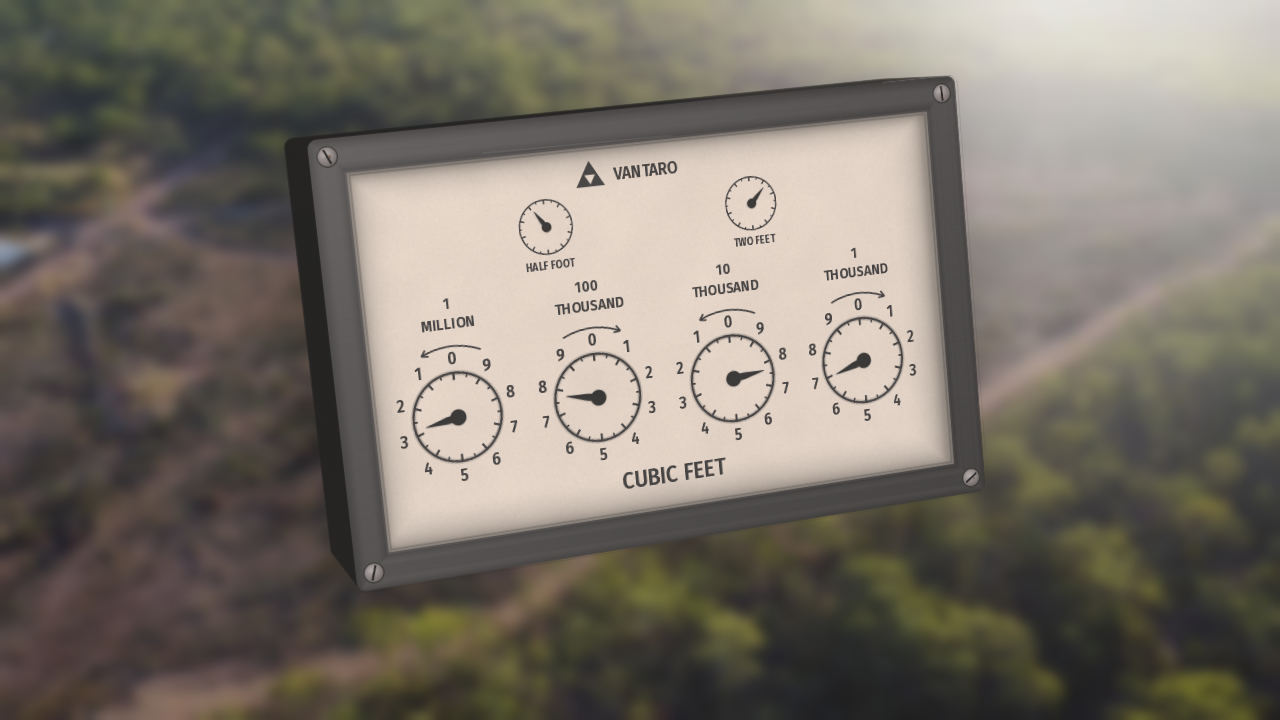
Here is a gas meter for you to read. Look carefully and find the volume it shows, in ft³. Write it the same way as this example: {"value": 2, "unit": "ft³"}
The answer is {"value": 277700, "unit": "ft³"}
